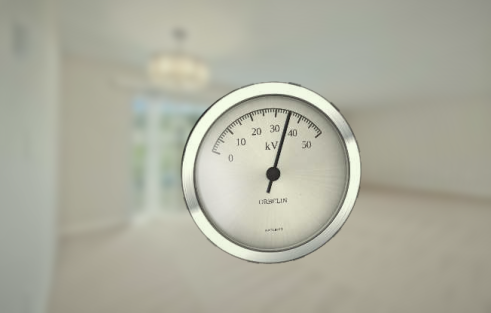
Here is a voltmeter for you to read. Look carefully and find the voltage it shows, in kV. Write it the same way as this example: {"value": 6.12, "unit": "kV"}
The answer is {"value": 35, "unit": "kV"}
